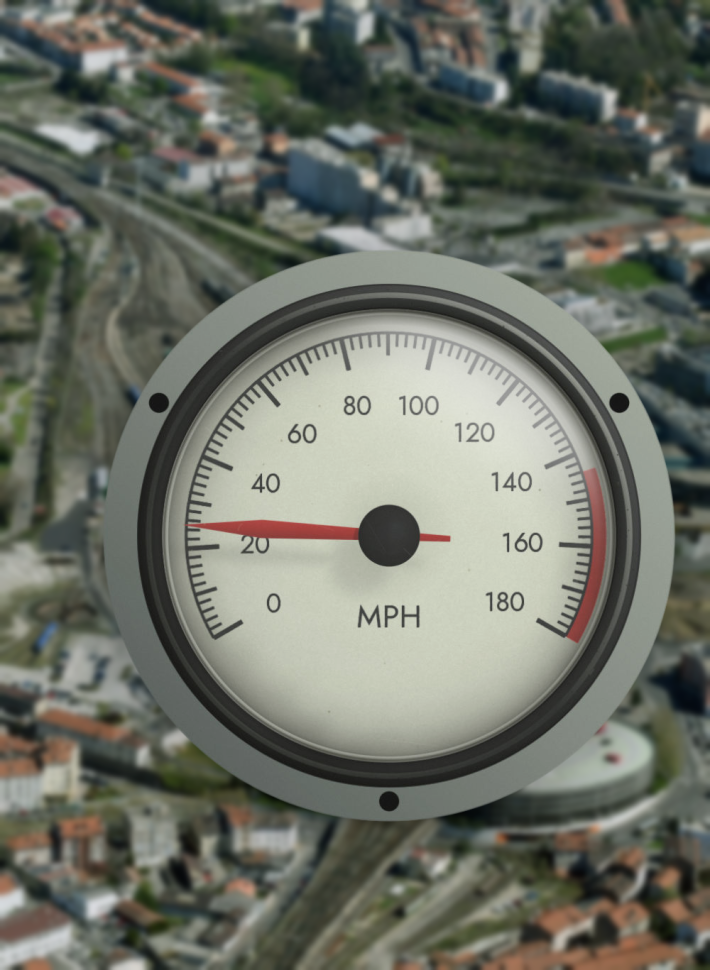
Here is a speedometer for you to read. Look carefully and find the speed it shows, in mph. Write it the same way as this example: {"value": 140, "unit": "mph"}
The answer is {"value": 25, "unit": "mph"}
